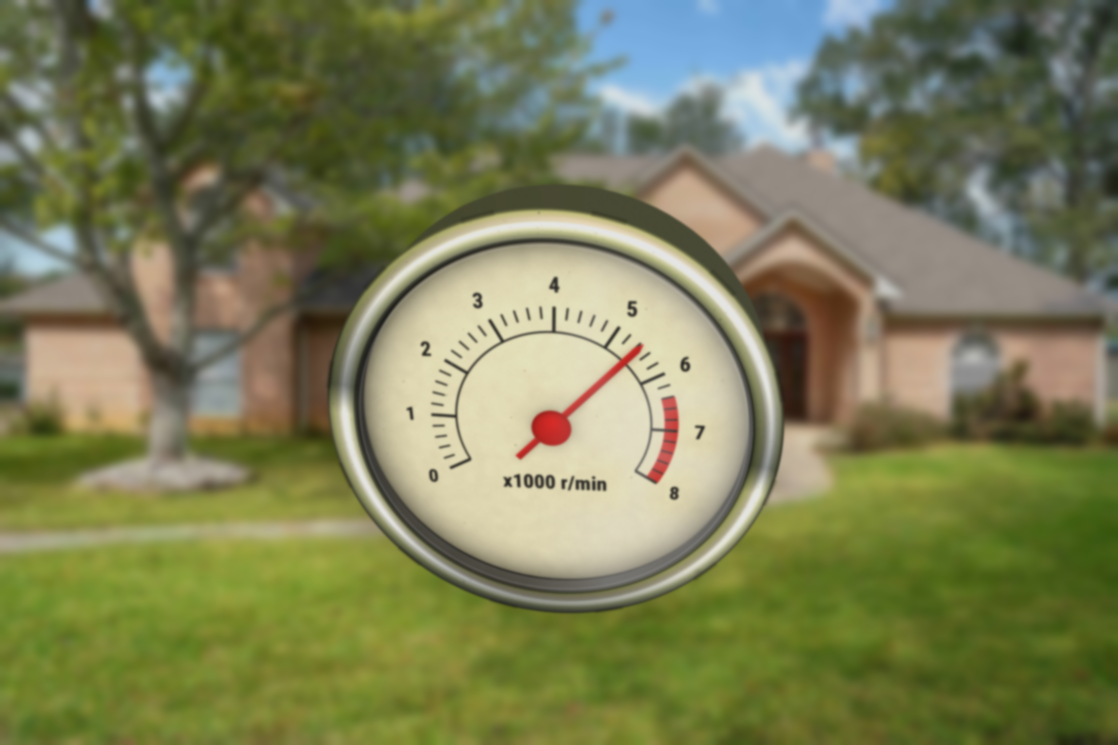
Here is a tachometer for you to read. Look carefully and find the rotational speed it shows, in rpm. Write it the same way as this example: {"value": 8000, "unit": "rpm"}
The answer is {"value": 5400, "unit": "rpm"}
